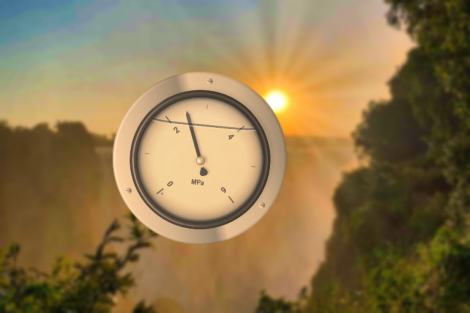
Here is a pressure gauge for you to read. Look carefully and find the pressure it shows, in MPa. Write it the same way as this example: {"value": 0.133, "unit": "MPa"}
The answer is {"value": 2.5, "unit": "MPa"}
